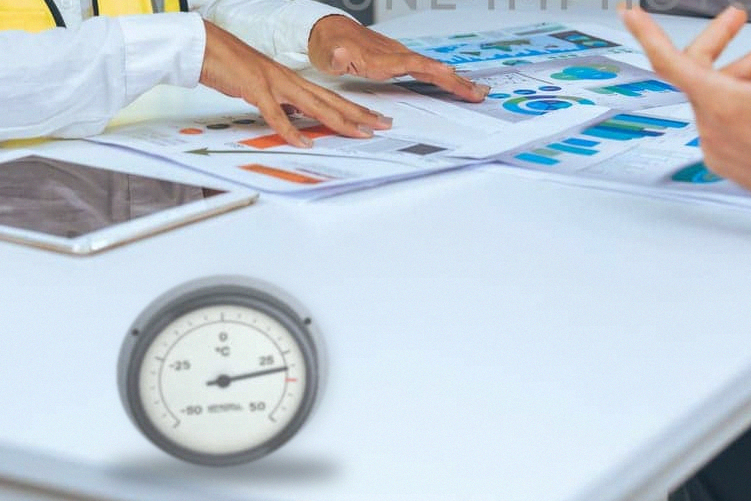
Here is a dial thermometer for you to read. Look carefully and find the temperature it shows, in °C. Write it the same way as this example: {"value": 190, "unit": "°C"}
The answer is {"value": 30, "unit": "°C"}
